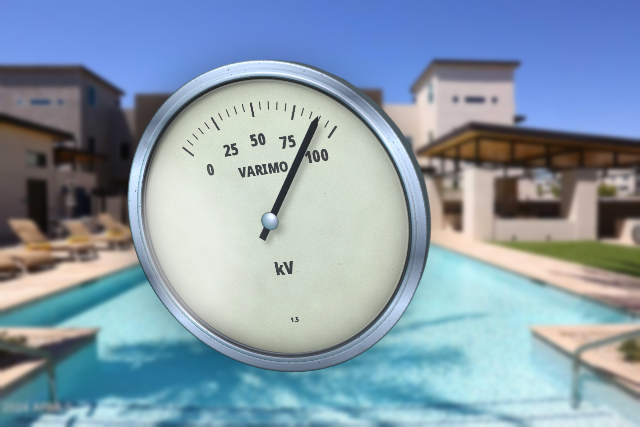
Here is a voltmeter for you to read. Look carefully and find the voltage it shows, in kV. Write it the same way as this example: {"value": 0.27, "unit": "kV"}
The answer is {"value": 90, "unit": "kV"}
